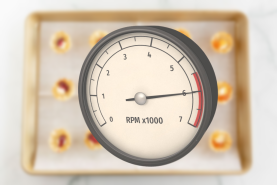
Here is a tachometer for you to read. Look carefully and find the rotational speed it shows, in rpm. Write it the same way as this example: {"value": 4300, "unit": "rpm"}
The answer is {"value": 6000, "unit": "rpm"}
